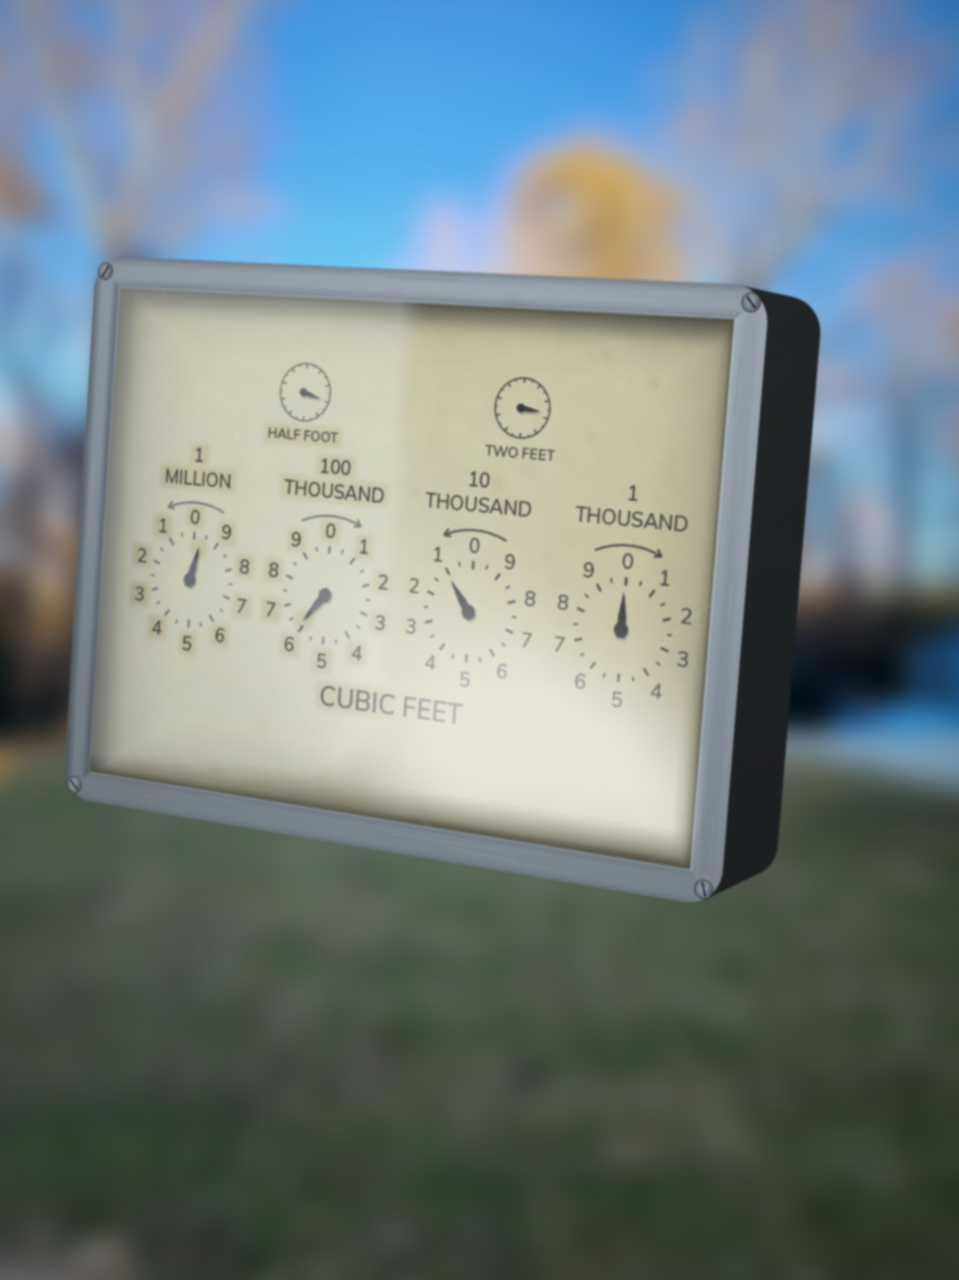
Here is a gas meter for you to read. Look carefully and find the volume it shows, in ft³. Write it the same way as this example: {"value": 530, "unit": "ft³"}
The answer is {"value": 961000, "unit": "ft³"}
